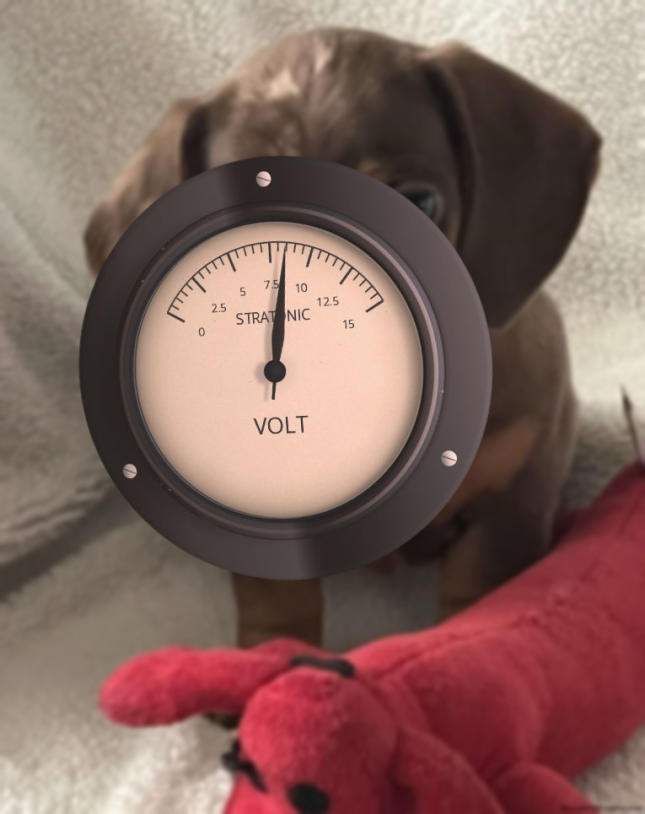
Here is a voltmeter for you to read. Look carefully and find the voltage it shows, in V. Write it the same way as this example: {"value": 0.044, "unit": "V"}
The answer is {"value": 8.5, "unit": "V"}
